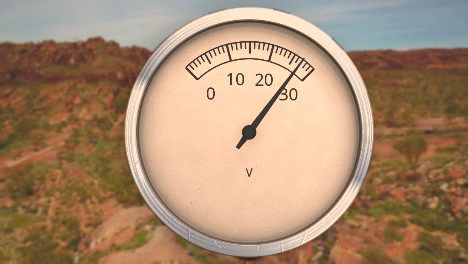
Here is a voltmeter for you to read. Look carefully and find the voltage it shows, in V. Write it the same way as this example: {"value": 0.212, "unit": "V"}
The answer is {"value": 27, "unit": "V"}
